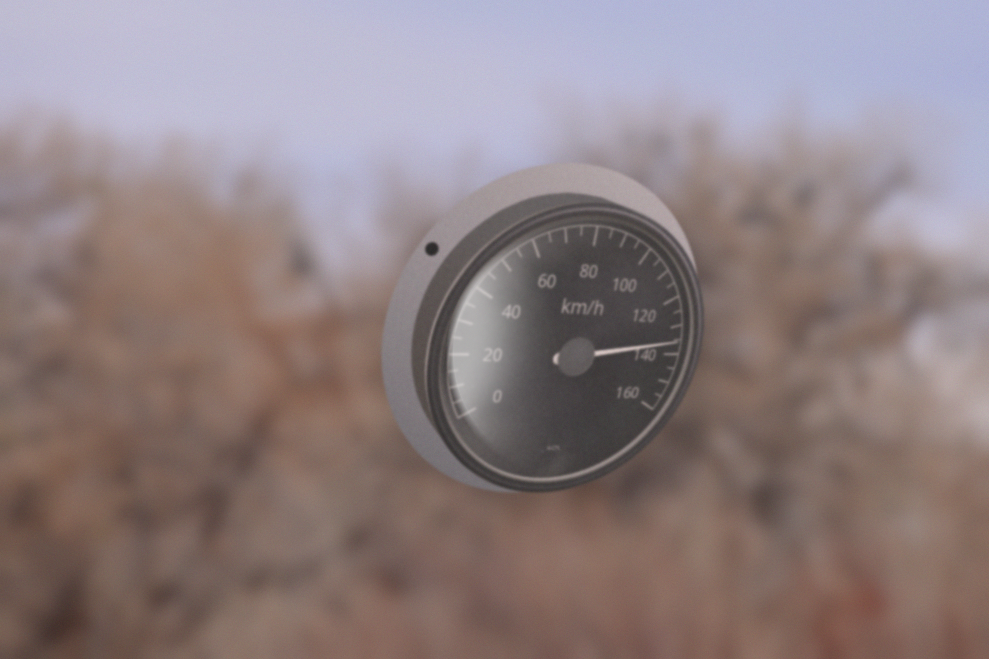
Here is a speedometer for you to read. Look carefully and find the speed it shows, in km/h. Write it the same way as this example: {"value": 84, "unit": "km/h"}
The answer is {"value": 135, "unit": "km/h"}
